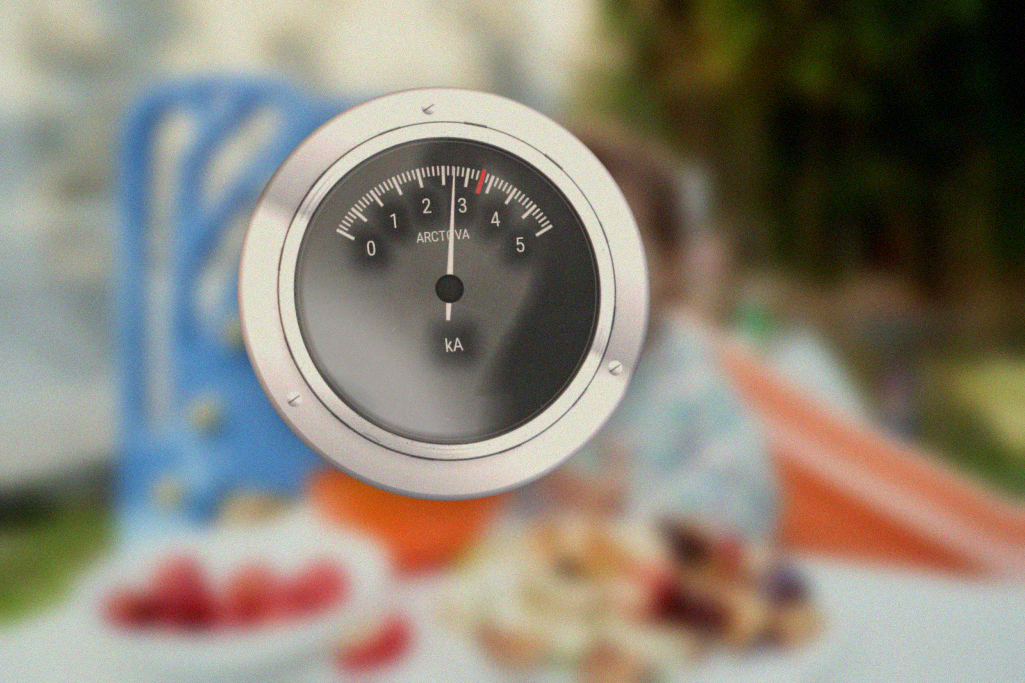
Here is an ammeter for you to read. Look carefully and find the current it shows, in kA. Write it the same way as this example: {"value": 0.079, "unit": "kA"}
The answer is {"value": 2.7, "unit": "kA"}
